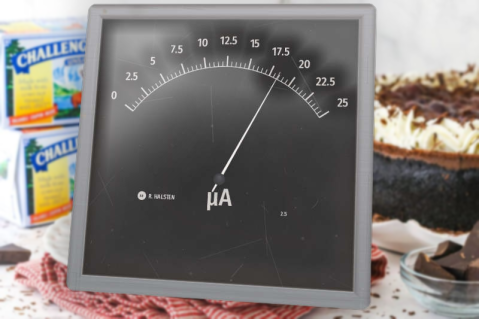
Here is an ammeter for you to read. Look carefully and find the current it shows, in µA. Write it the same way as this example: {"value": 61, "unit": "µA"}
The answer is {"value": 18.5, "unit": "µA"}
